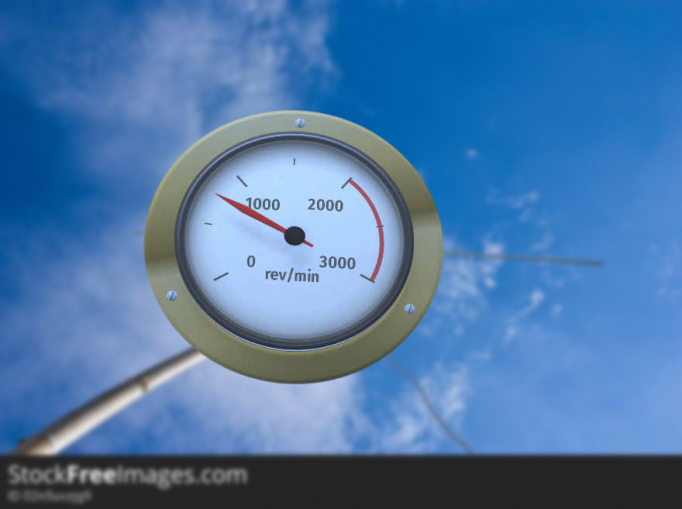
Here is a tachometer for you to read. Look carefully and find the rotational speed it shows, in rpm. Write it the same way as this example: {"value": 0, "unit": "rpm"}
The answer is {"value": 750, "unit": "rpm"}
